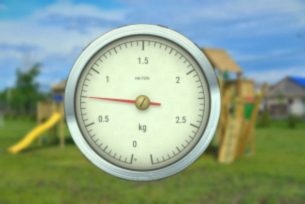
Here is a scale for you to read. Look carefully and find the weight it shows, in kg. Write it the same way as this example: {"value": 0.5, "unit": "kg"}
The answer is {"value": 0.75, "unit": "kg"}
